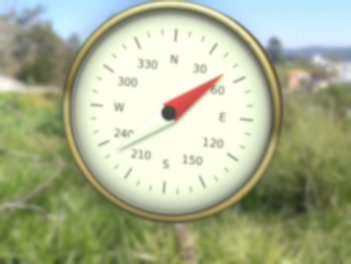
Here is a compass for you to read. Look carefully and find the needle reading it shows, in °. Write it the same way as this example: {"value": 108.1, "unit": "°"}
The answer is {"value": 50, "unit": "°"}
